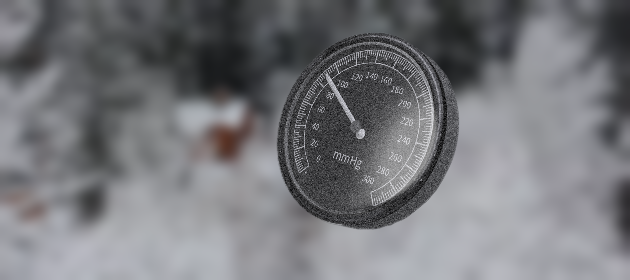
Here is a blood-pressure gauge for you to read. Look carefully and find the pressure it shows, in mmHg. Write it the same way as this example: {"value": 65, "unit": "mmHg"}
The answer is {"value": 90, "unit": "mmHg"}
